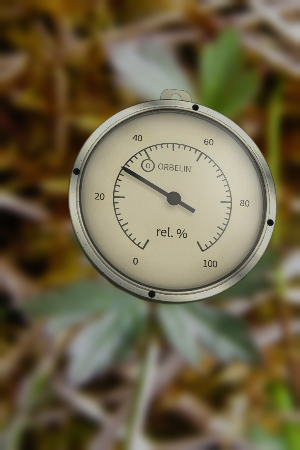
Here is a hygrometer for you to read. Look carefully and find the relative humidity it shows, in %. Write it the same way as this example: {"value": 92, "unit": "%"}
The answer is {"value": 30, "unit": "%"}
